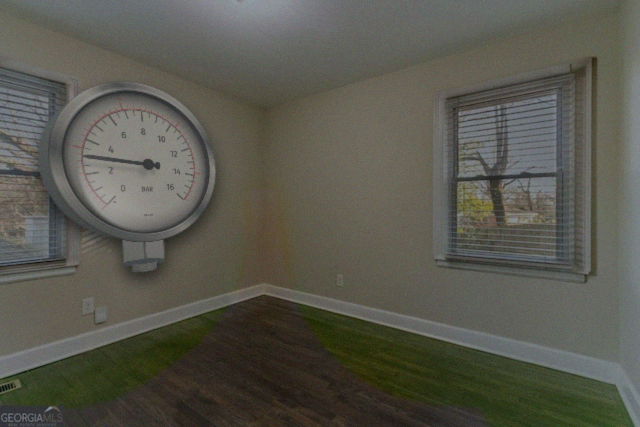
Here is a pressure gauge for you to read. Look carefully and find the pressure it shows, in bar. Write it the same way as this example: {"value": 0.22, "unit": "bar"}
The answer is {"value": 3, "unit": "bar"}
